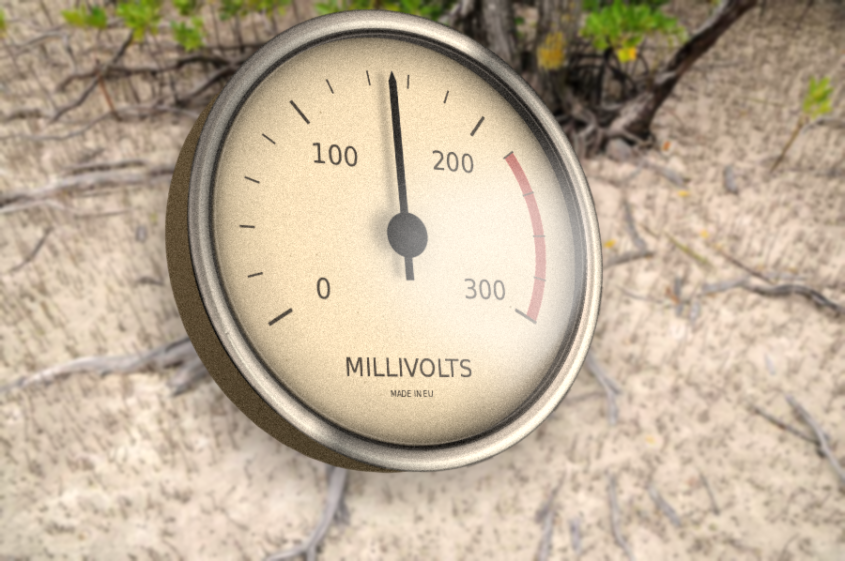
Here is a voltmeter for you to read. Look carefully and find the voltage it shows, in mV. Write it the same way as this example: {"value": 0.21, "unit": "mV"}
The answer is {"value": 150, "unit": "mV"}
